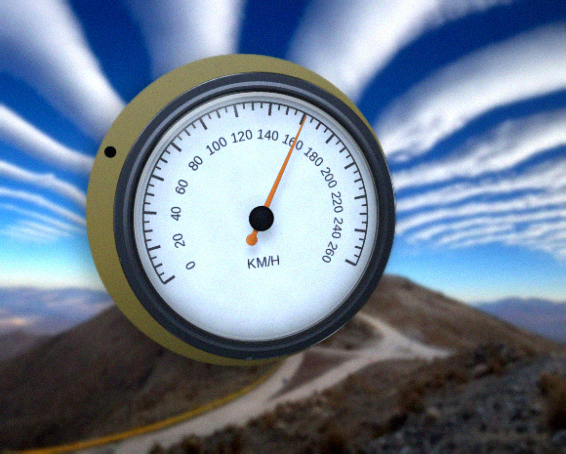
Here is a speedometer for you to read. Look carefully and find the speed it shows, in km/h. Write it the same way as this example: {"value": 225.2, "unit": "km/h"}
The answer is {"value": 160, "unit": "km/h"}
